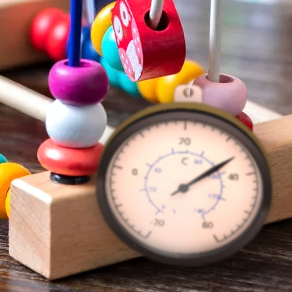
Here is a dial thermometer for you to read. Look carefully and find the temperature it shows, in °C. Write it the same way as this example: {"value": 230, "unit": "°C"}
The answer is {"value": 34, "unit": "°C"}
